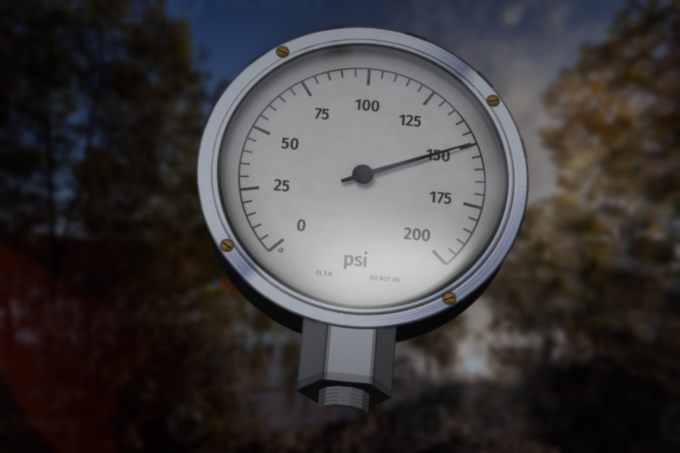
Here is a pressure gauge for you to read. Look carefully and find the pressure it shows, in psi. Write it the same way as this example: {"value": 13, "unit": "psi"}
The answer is {"value": 150, "unit": "psi"}
